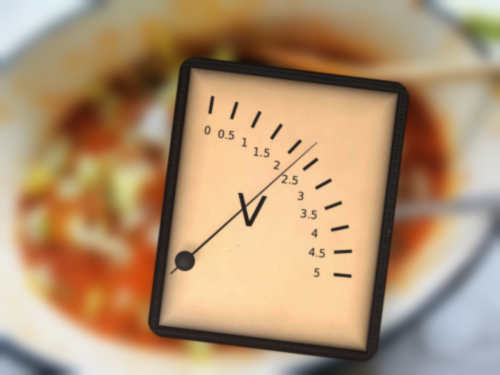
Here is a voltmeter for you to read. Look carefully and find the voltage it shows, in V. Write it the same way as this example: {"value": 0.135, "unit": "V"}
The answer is {"value": 2.25, "unit": "V"}
